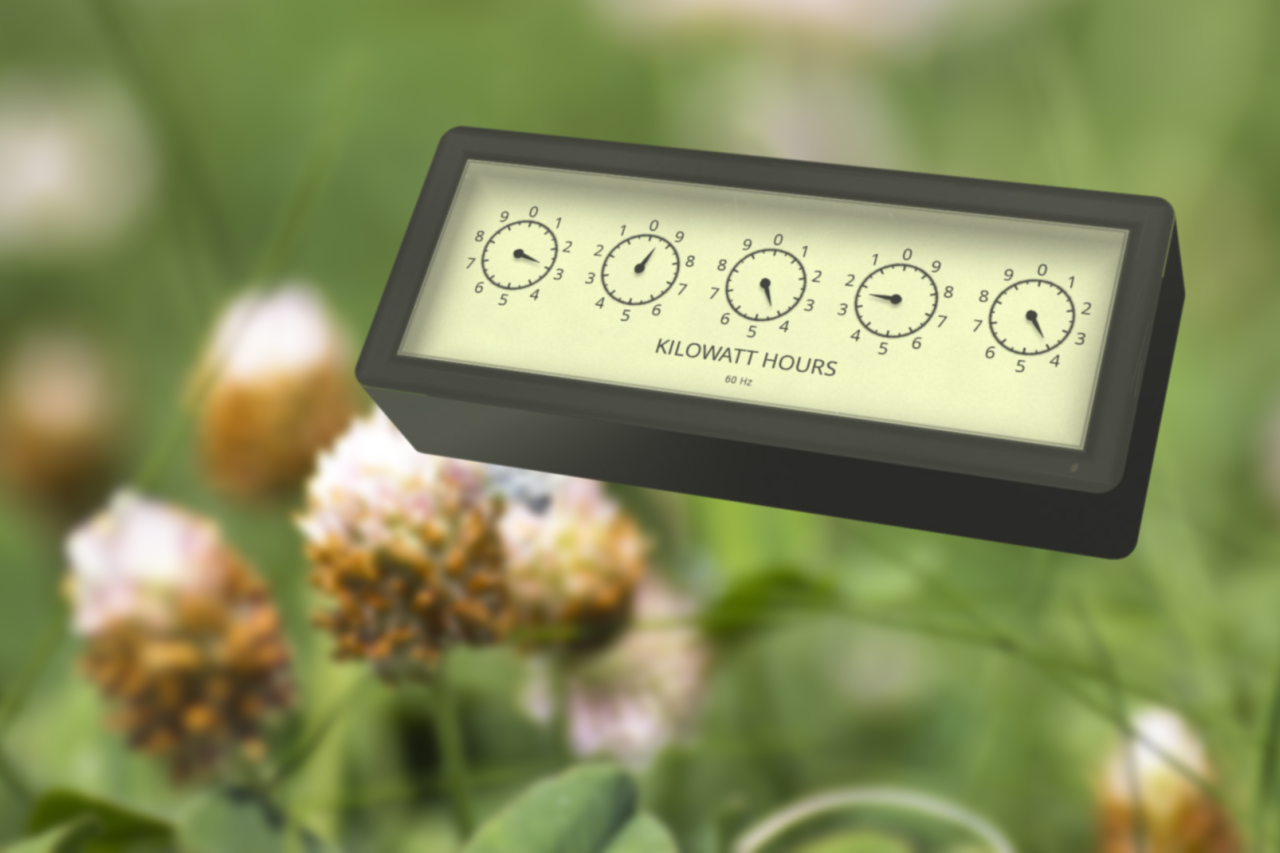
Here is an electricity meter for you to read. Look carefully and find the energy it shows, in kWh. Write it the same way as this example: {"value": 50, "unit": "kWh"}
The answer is {"value": 29424, "unit": "kWh"}
